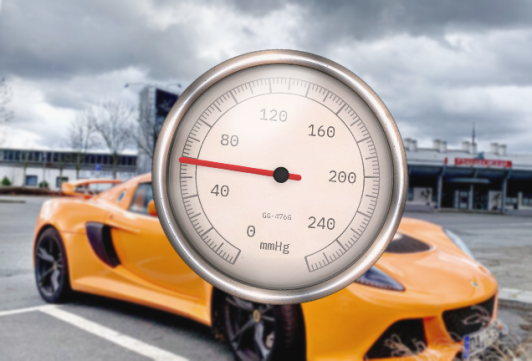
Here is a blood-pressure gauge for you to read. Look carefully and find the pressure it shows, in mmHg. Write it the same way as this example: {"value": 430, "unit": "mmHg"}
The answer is {"value": 58, "unit": "mmHg"}
